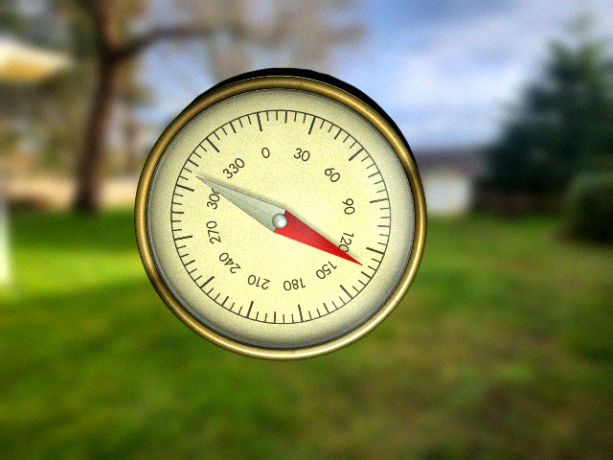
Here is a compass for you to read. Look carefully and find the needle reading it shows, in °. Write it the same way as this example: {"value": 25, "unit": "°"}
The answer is {"value": 130, "unit": "°"}
